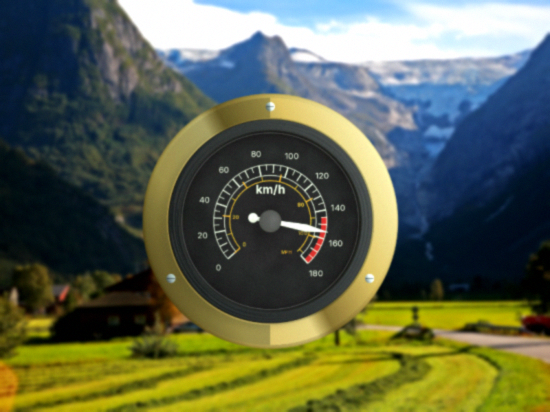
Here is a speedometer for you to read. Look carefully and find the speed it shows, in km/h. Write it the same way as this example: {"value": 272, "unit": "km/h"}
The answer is {"value": 155, "unit": "km/h"}
